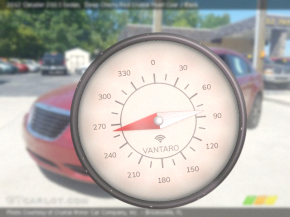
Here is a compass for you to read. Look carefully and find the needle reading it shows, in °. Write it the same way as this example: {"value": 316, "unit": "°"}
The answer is {"value": 262.5, "unit": "°"}
